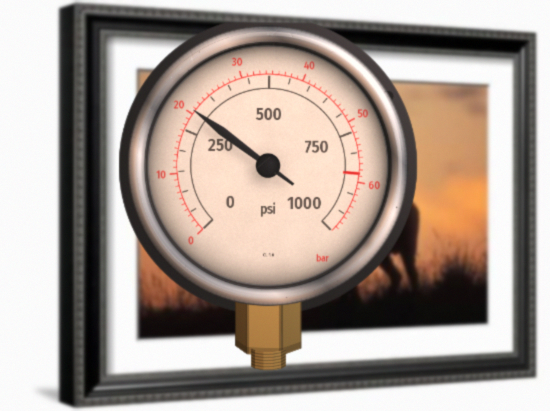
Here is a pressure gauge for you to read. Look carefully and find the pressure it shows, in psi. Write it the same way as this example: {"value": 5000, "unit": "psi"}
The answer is {"value": 300, "unit": "psi"}
